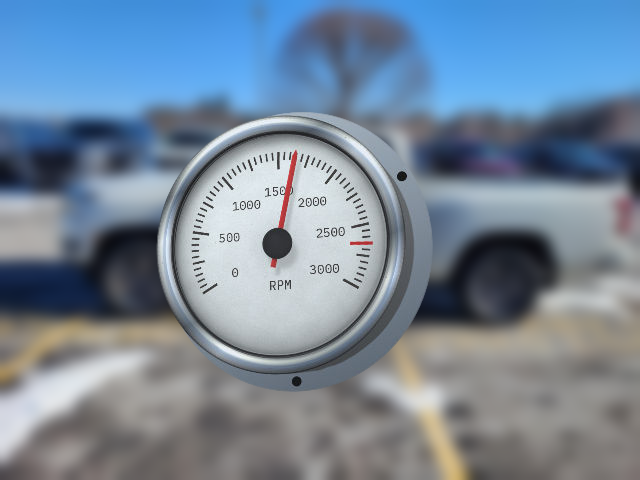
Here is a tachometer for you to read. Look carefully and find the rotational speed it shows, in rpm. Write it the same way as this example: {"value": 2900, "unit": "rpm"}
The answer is {"value": 1650, "unit": "rpm"}
